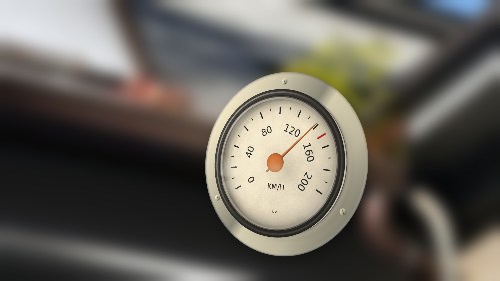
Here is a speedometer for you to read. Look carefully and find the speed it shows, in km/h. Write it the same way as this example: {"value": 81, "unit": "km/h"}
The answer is {"value": 140, "unit": "km/h"}
